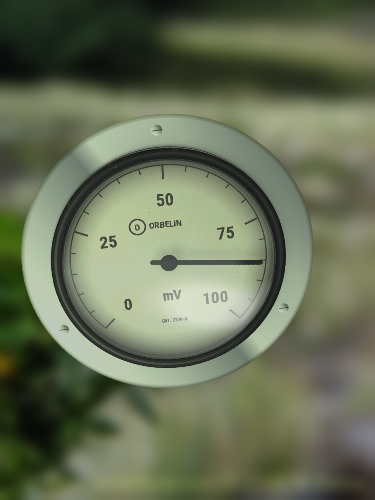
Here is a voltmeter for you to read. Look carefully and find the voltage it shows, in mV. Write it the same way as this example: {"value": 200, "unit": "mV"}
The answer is {"value": 85, "unit": "mV"}
